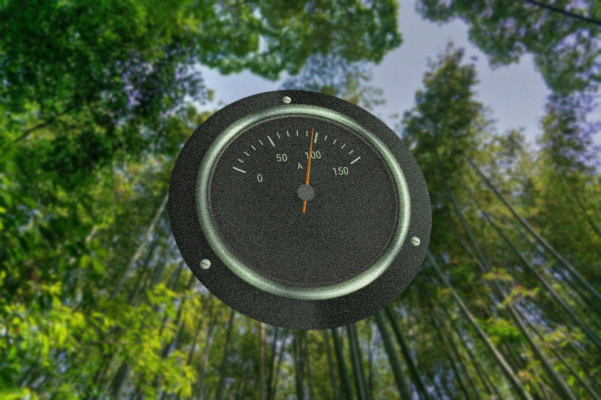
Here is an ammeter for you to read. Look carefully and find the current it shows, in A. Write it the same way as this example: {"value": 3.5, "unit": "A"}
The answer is {"value": 95, "unit": "A"}
